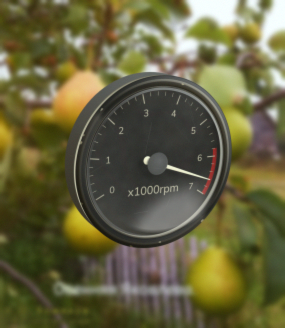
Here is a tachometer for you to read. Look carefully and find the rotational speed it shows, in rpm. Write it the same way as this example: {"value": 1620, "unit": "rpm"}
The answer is {"value": 6600, "unit": "rpm"}
